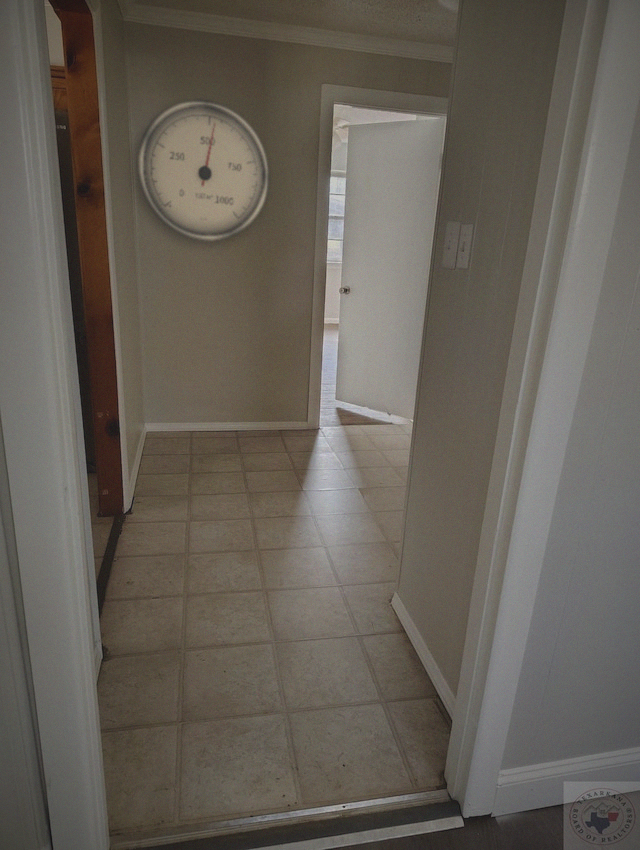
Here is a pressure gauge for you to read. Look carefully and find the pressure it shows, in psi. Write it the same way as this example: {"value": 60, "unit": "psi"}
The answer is {"value": 525, "unit": "psi"}
